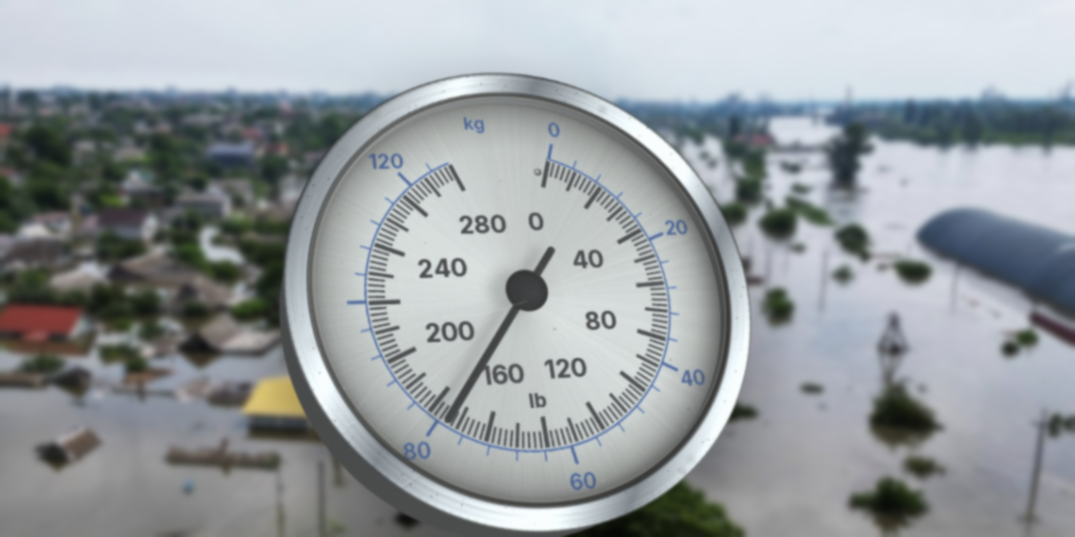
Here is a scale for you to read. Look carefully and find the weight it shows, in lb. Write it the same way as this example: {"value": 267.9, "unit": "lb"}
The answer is {"value": 174, "unit": "lb"}
